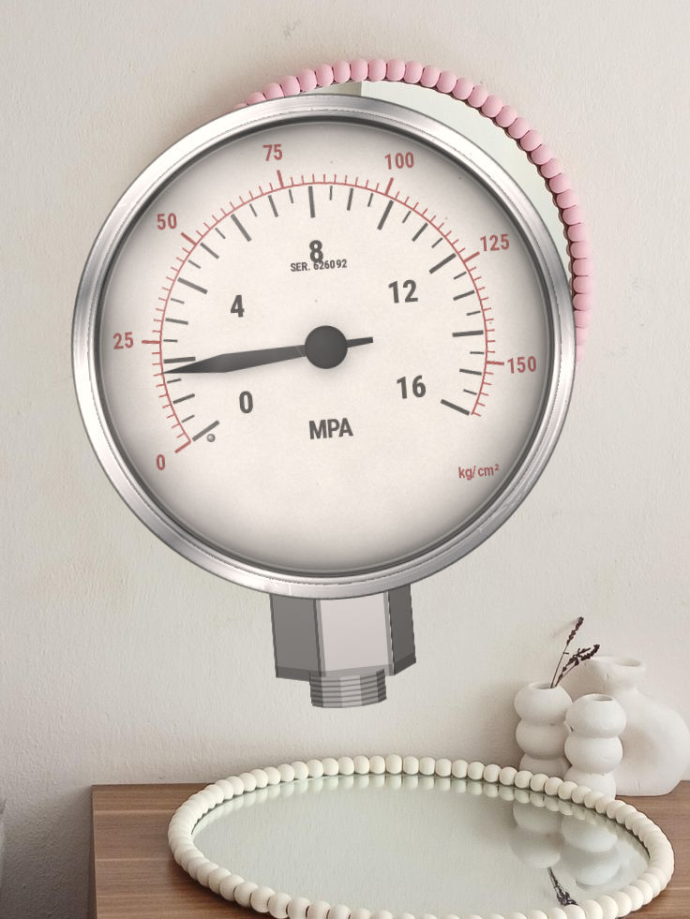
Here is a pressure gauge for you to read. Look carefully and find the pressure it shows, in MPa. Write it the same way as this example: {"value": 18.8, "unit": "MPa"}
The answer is {"value": 1.75, "unit": "MPa"}
